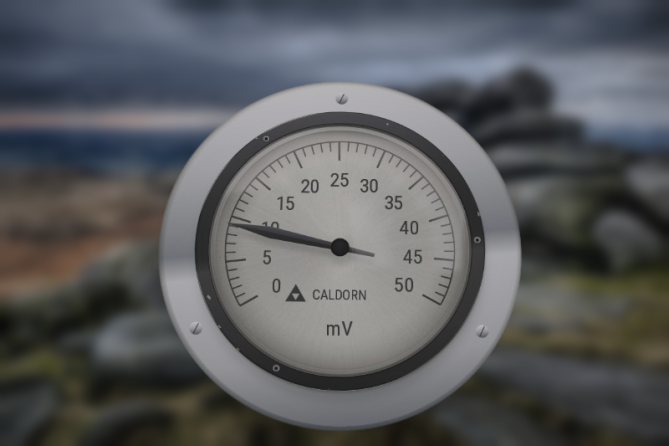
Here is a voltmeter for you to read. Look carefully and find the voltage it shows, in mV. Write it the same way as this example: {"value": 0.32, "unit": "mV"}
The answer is {"value": 9, "unit": "mV"}
